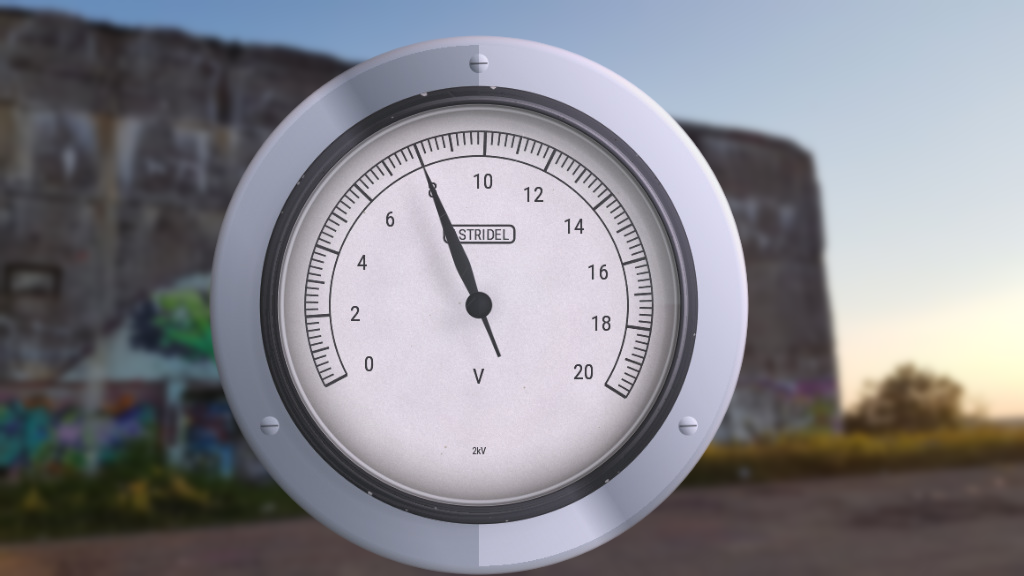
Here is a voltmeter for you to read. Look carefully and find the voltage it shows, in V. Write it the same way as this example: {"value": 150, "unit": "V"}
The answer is {"value": 8, "unit": "V"}
